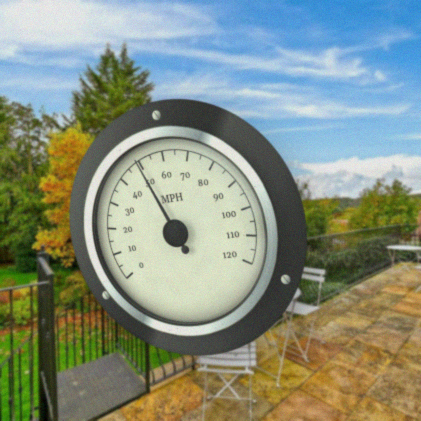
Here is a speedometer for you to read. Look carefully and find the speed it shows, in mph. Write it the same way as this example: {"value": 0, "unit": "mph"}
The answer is {"value": 50, "unit": "mph"}
